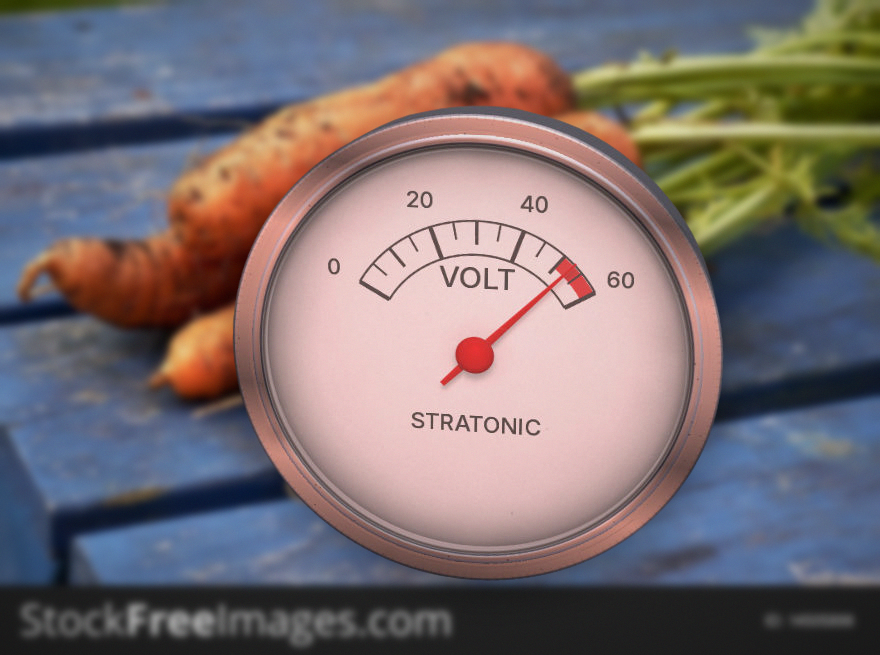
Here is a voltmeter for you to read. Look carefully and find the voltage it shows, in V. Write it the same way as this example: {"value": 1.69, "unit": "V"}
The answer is {"value": 52.5, "unit": "V"}
